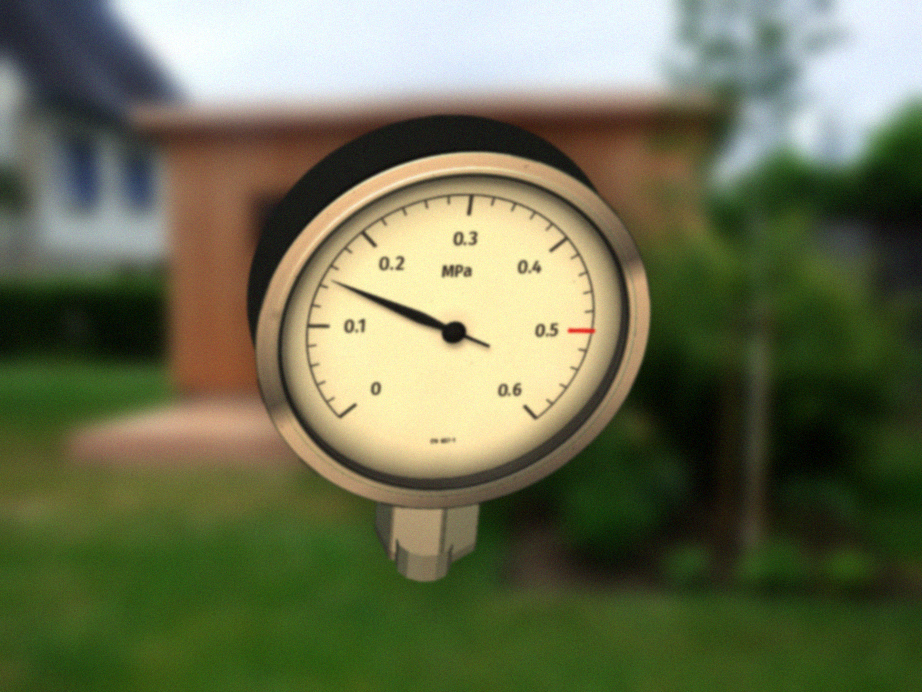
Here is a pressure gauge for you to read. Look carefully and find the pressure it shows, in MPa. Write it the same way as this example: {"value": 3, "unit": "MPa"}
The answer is {"value": 0.15, "unit": "MPa"}
